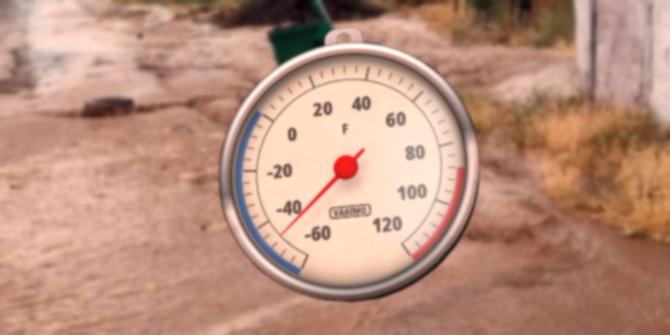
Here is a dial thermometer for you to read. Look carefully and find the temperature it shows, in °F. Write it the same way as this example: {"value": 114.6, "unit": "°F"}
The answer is {"value": -48, "unit": "°F"}
